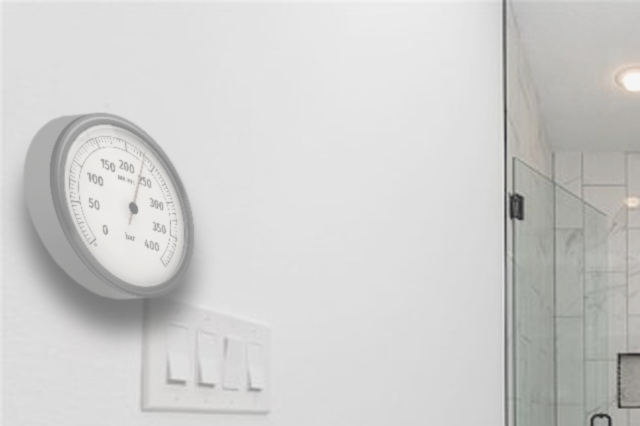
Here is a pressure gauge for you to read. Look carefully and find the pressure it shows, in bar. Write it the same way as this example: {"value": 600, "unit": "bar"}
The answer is {"value": 225, "unit": "bar"}
